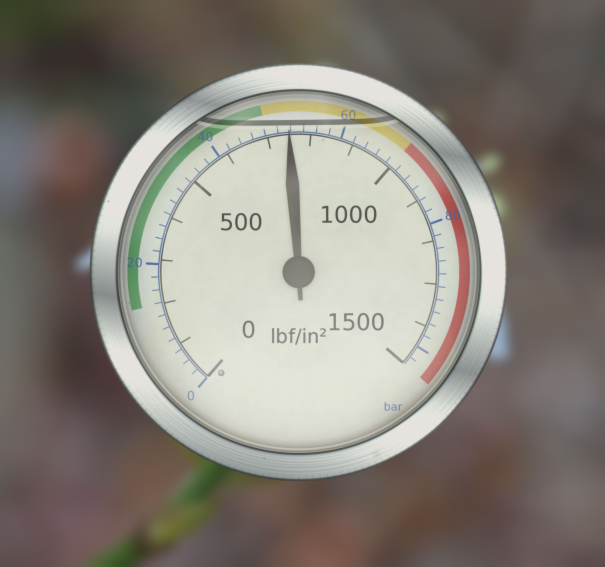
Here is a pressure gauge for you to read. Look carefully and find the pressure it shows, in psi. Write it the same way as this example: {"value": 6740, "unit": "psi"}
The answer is {"value": 750, "unit": "psi"}
